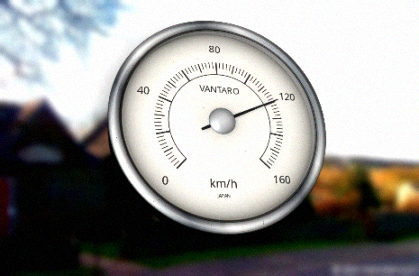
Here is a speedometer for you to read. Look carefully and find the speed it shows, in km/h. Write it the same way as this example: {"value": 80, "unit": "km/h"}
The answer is {"value": 120, "unit": "km/h"}
